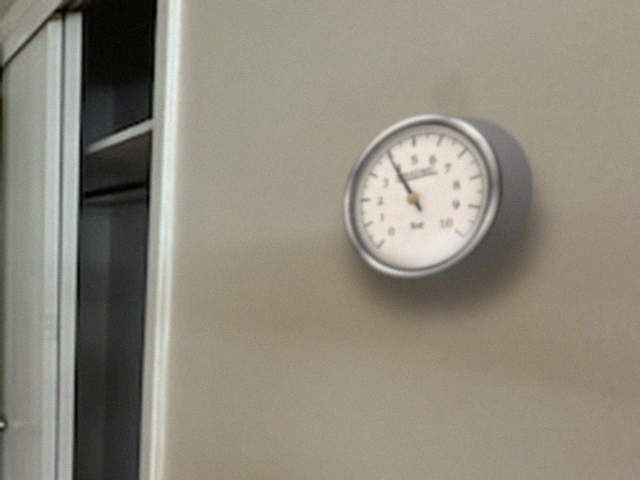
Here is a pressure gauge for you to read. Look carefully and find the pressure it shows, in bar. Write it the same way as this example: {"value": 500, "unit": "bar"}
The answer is {"value": 4, "unit": "bar"}
